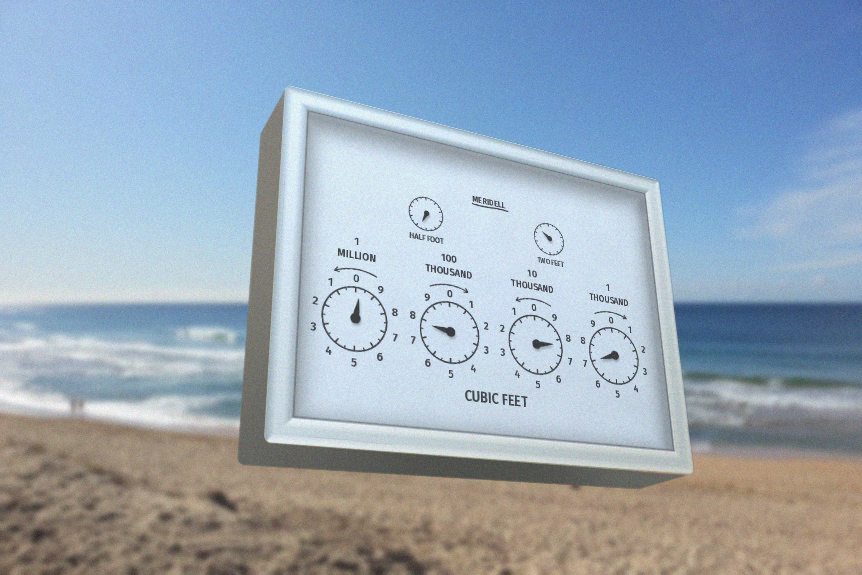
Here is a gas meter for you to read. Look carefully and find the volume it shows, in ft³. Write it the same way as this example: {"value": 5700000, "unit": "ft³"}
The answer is {"value": 977700, "unit": "ft³"}
